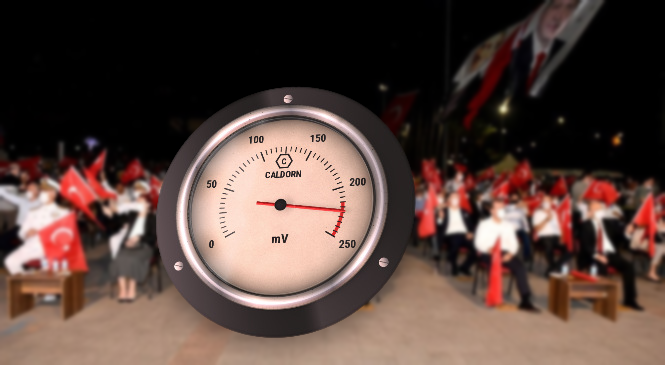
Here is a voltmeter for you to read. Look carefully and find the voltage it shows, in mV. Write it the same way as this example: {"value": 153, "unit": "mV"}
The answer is {"value": 225, "unit": "mV"}
